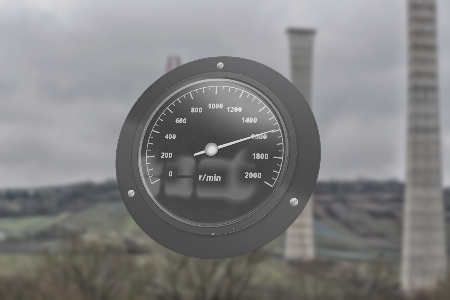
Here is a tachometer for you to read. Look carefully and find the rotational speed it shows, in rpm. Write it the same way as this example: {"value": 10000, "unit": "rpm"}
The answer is {"value": 1600, "unit": "rpm"}
